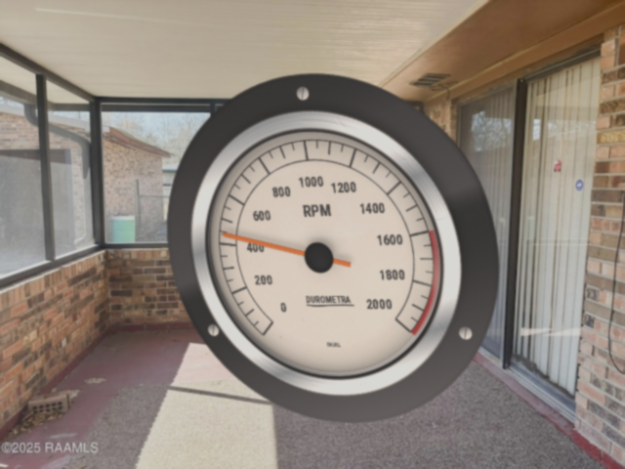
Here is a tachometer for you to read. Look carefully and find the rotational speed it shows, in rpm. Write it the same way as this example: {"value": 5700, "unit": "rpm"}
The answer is {"value": 450, "unit": "rpm"}
